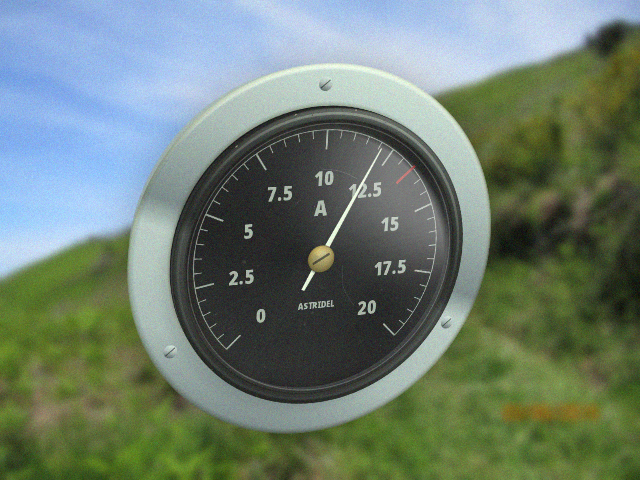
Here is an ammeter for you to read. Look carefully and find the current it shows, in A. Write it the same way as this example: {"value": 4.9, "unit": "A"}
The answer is {"value": 12, "unit": "A"}
